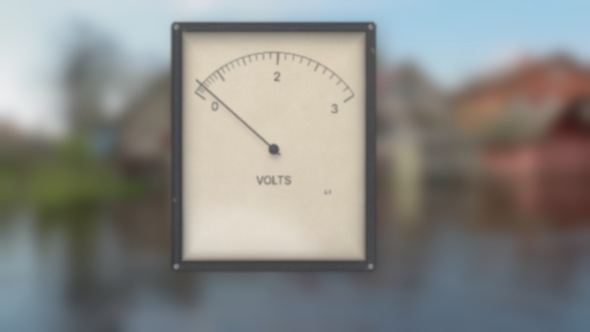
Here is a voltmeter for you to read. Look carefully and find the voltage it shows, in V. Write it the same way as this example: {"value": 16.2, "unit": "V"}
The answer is {"value": 0.5, "unit": "V"}
